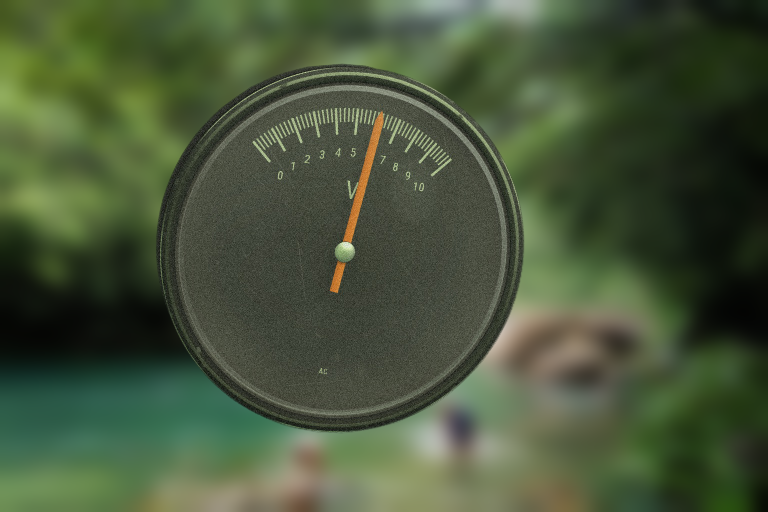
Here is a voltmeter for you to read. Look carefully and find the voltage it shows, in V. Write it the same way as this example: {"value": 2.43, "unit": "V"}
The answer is {"value": 6, "unit": "V"}
